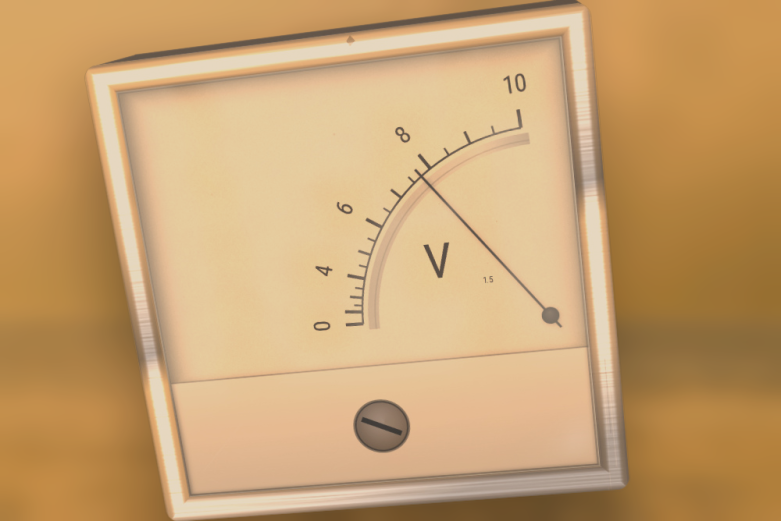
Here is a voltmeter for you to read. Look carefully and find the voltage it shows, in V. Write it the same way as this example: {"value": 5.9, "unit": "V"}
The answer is {"value": 7.75, "unit": "V"}
